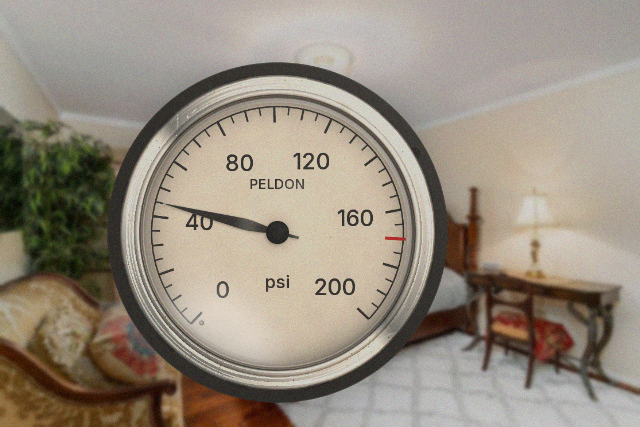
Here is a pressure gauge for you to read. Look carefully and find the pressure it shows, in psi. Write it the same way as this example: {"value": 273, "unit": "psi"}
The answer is {"value": 45, "unit": "psi"}
